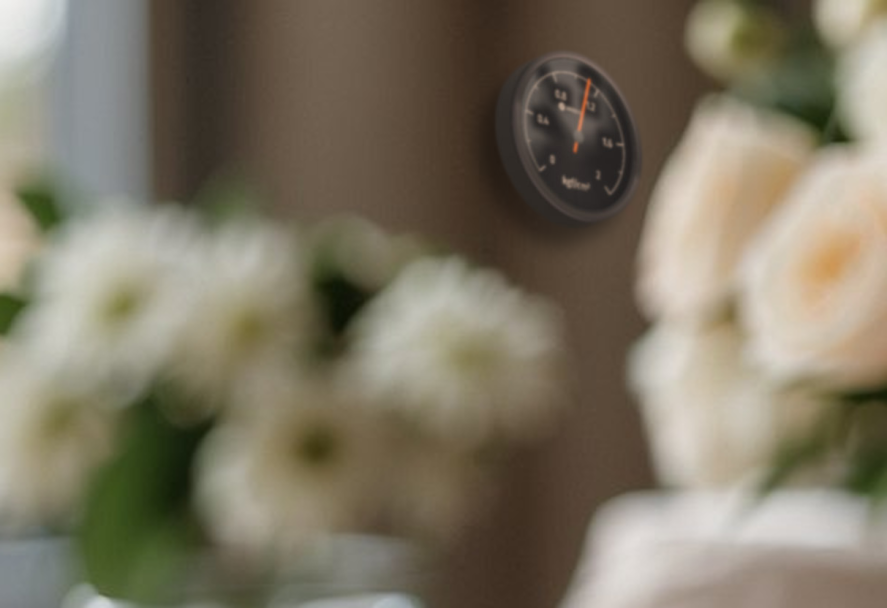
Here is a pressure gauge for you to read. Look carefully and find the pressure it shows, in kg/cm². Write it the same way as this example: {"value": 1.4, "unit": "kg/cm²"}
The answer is {"value": 1.1, "unit": "kg/cm²"}
